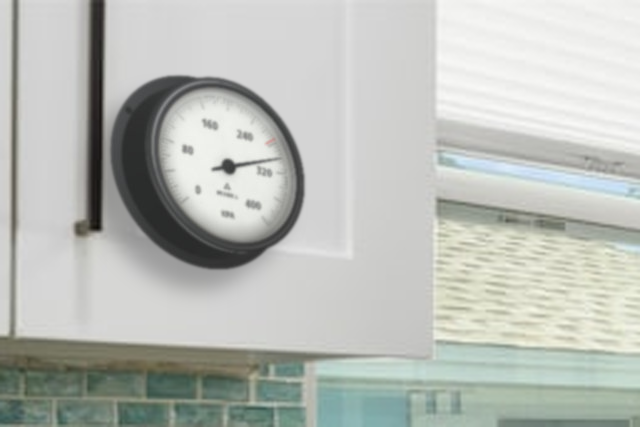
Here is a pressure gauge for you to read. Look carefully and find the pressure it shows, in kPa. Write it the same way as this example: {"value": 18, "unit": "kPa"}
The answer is {"value": 300, "unit": "kPa"}
